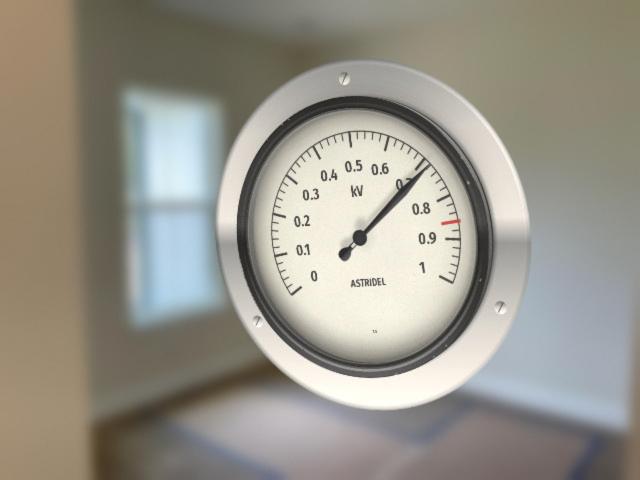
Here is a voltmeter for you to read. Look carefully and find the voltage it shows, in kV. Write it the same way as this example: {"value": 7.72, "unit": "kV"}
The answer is {"value": 0.72, "unit": "kV"}
